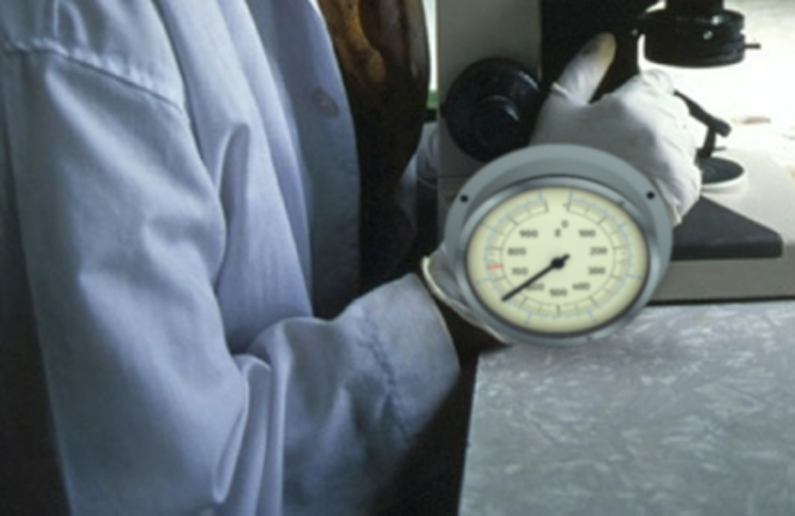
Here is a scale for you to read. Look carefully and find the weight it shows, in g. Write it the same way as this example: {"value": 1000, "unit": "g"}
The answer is {"value": 650, "unit": "g"}
